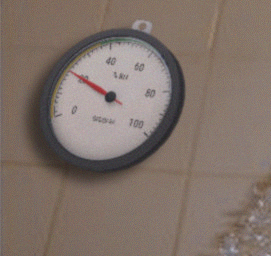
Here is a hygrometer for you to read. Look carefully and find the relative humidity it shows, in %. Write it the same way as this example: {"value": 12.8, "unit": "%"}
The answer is {"value": 20, "unit": "%"}
